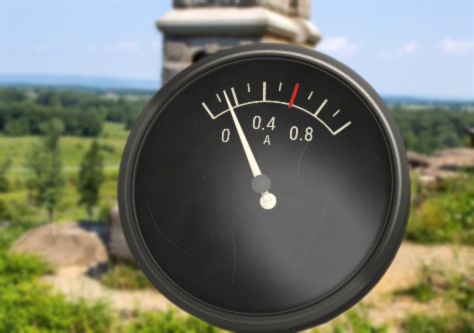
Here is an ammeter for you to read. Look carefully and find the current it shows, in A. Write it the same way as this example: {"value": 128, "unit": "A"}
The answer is {"value": 0.15, "unit": "A"}
